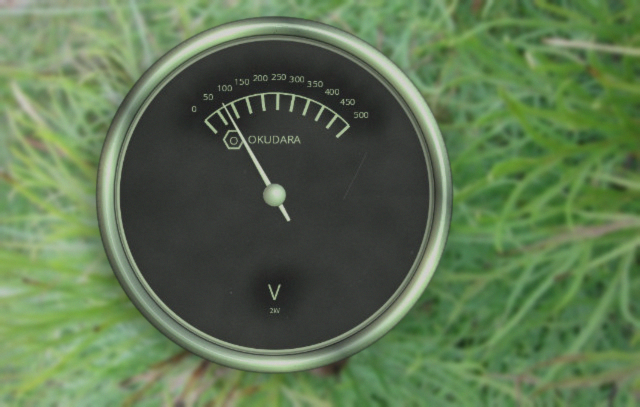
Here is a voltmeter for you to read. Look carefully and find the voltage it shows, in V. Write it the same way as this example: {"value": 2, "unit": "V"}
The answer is {"value": 75, "unit": "V"}
